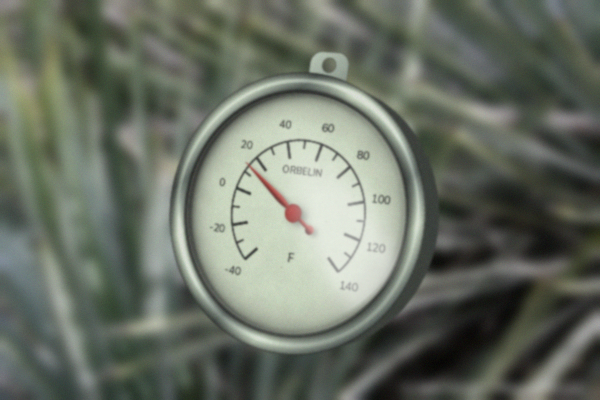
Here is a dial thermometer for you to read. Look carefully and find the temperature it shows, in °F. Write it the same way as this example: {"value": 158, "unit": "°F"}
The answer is {"value": 15, "unit": "°F"}
